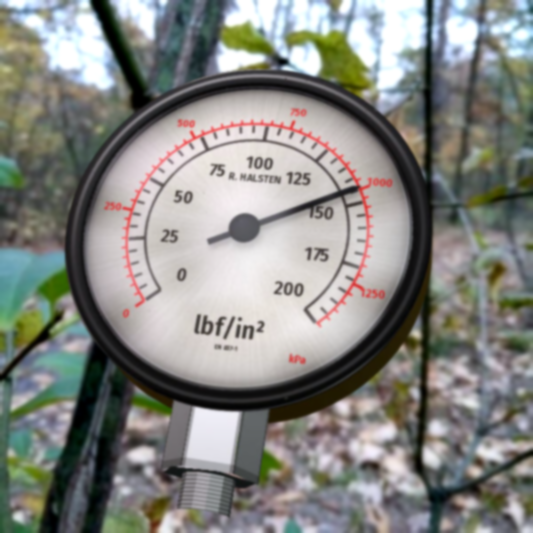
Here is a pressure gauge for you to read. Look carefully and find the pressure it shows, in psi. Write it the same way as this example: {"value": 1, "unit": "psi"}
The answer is {"value": 145, "unit": "psi"}
